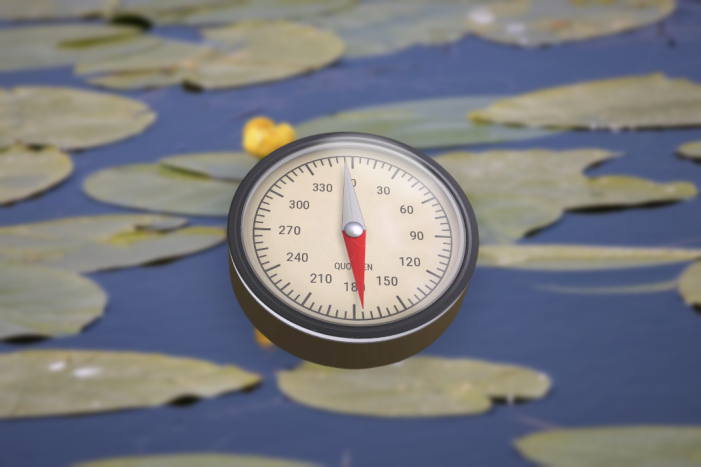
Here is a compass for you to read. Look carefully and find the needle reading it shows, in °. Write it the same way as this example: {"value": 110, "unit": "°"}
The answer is {"value": 175, "unit": "°"}
